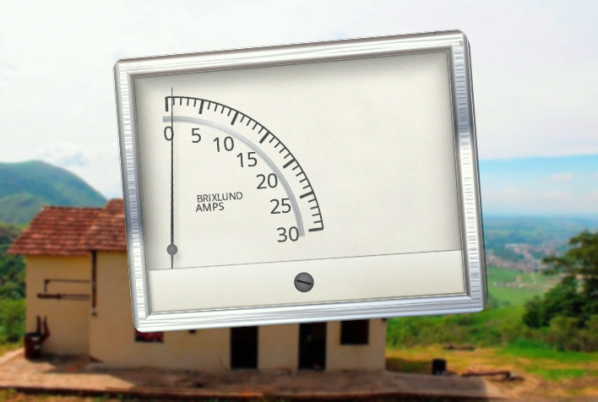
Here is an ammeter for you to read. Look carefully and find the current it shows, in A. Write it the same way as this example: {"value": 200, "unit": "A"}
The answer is {"value": 1, "unit": "A"}
